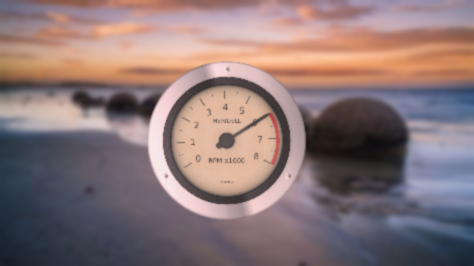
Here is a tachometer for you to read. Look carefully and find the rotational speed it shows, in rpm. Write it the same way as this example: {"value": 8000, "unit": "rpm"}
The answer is {"value": 6000, "unit": "rpm"}
